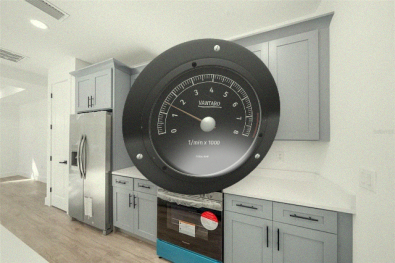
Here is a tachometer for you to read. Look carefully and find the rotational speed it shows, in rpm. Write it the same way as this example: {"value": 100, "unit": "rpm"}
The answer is {"value": 1500, "unit": "rpm"}
